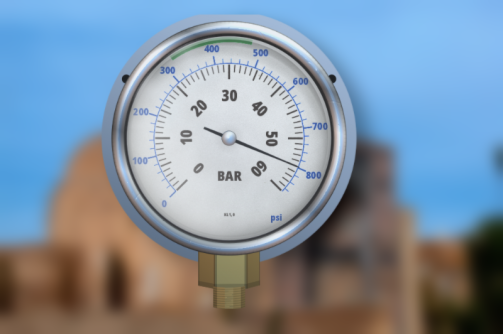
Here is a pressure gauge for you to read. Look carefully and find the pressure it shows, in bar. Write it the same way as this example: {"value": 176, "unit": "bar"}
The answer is {"value": 55, "unit": "bar"}
